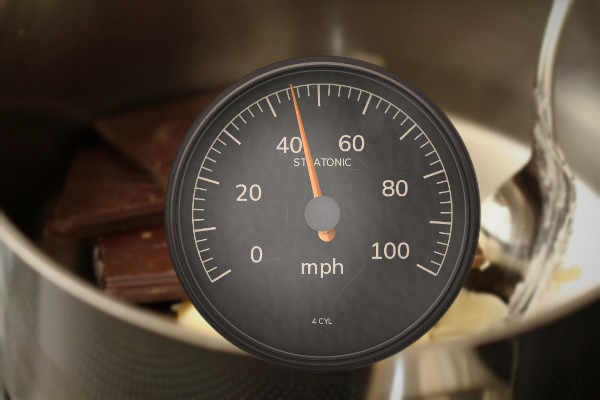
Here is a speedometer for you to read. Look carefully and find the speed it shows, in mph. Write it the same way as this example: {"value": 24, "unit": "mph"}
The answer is {"value": 45, "unit": "mph"}
